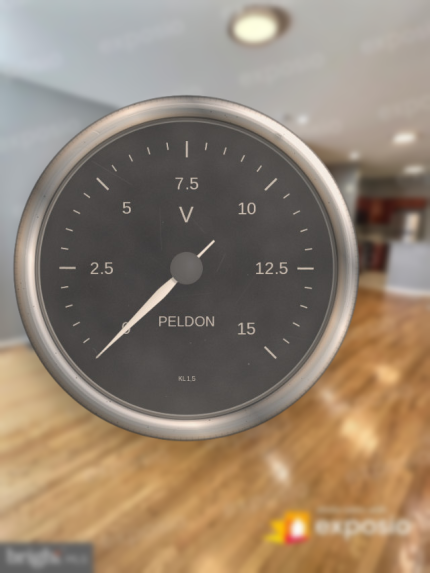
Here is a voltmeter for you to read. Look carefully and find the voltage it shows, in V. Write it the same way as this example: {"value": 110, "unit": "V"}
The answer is {"value": 0, "unit": "V"}
